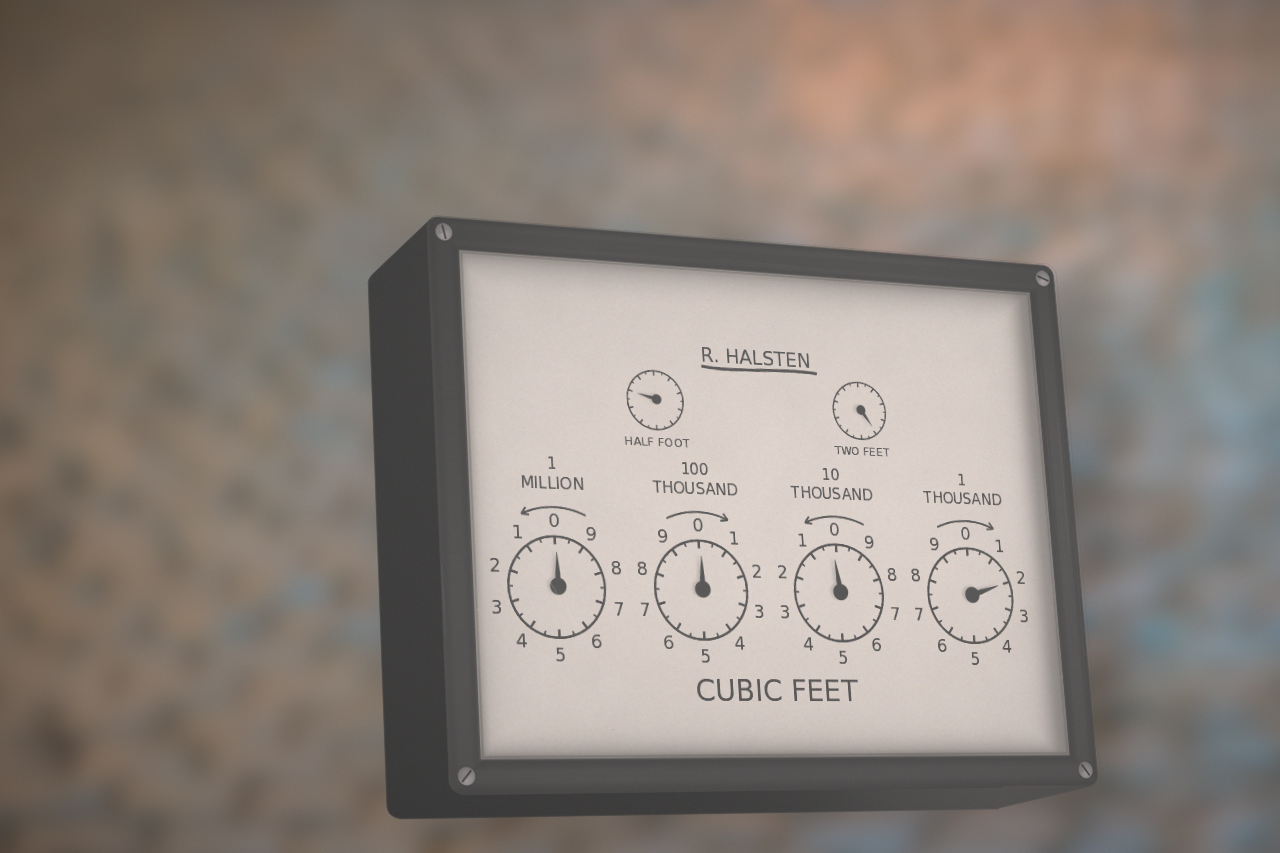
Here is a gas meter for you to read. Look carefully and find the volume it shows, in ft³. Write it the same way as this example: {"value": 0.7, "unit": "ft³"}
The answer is {"value": 200, "unit": "ft³"}
